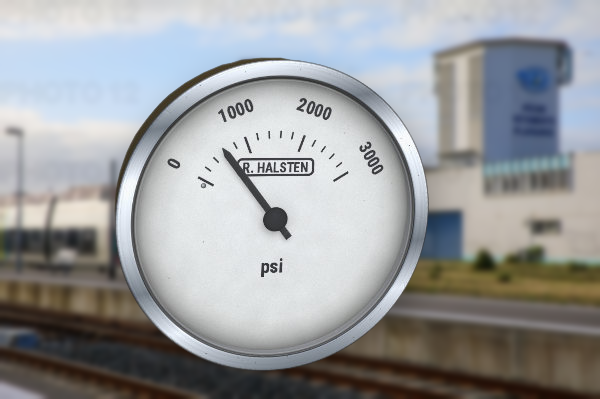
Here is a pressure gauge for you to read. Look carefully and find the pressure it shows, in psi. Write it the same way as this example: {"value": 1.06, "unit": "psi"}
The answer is {"value": 600, "unit": "psi"}
